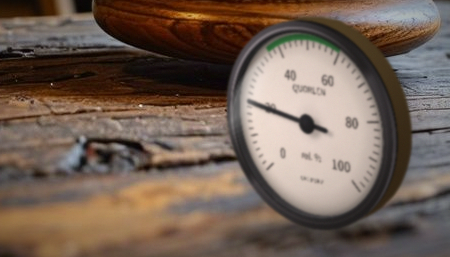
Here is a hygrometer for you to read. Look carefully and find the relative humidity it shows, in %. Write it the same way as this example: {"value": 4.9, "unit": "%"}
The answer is {"value": 20, "unit": "%"}
